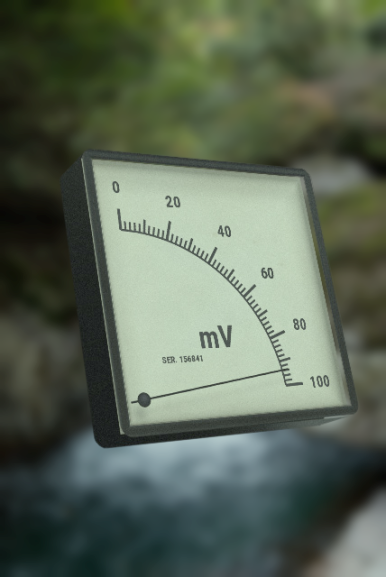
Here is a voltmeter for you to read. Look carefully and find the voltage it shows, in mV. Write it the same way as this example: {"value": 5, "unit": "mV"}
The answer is {"value": 94, "unit": "mV"}
